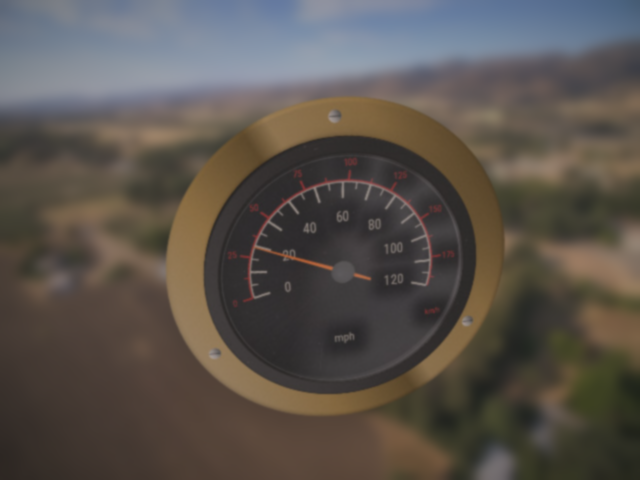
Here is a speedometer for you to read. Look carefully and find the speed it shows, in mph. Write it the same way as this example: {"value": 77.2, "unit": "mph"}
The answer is {"value": 20, "unit": "mph"}
